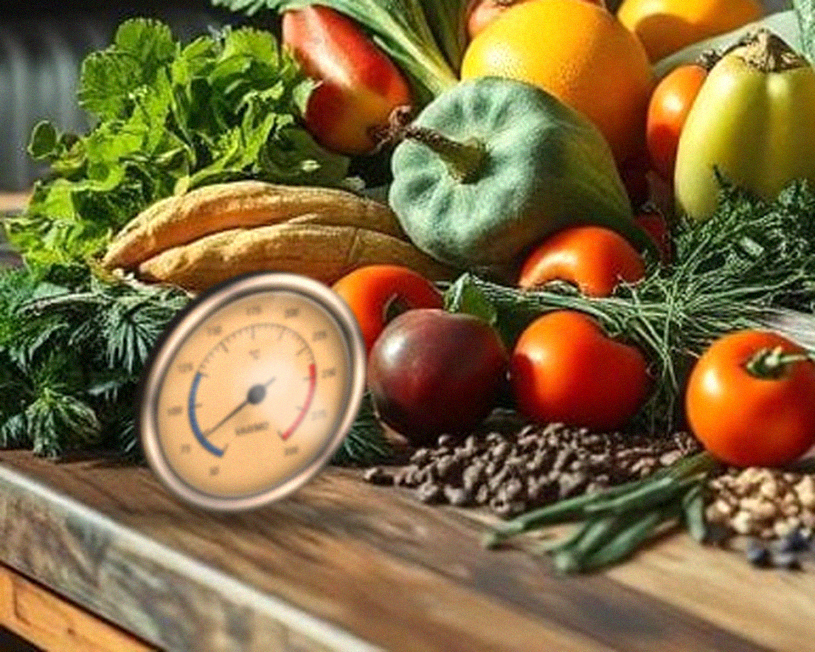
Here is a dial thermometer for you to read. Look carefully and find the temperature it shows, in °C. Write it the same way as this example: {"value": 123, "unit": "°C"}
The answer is {"value": 75, "unit": "°C"}
